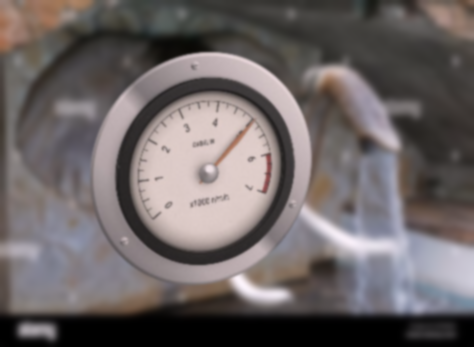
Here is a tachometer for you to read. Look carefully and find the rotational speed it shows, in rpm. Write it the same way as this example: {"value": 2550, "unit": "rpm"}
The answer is {"value": 5000, "unit": "rpm"}
